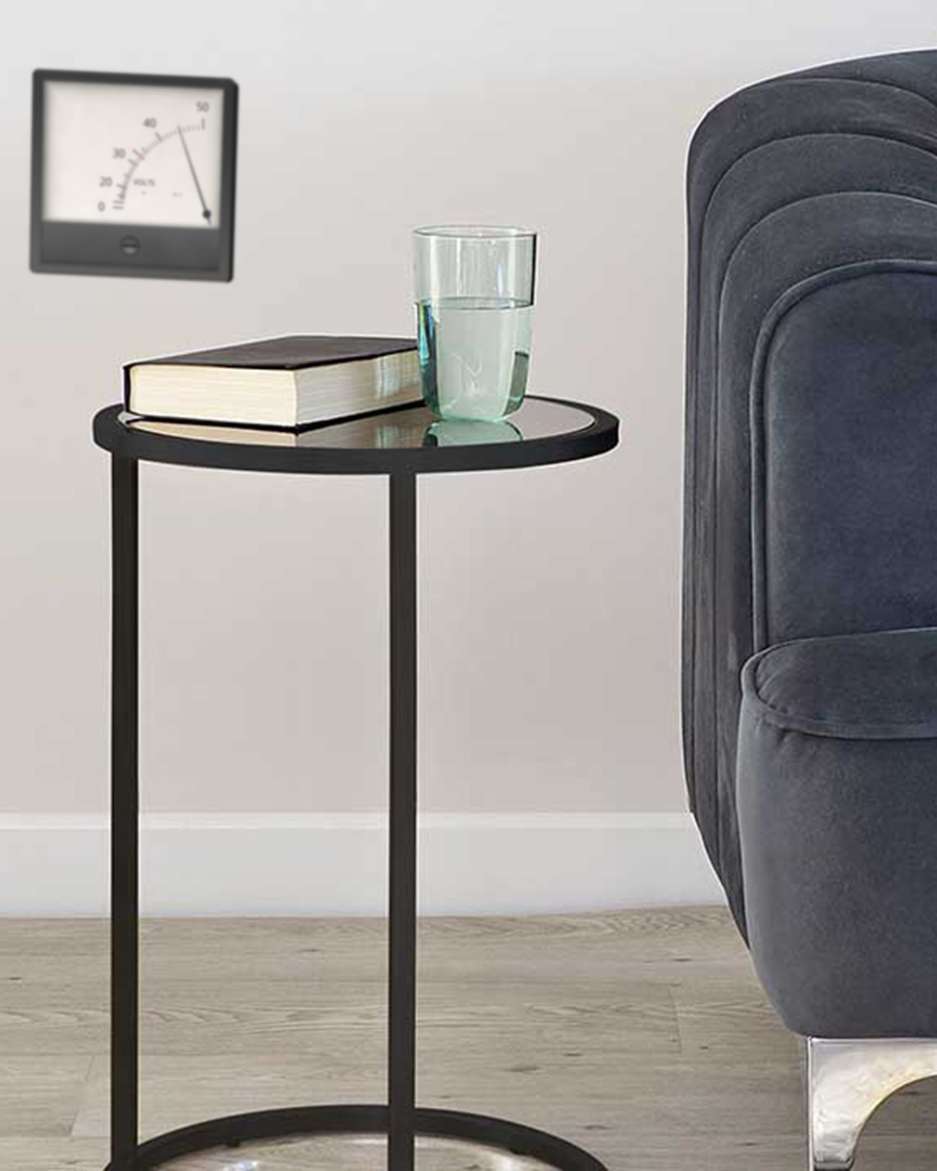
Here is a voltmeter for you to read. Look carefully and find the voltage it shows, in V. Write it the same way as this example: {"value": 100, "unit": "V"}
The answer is {"value": 45, "unit": "V"}
